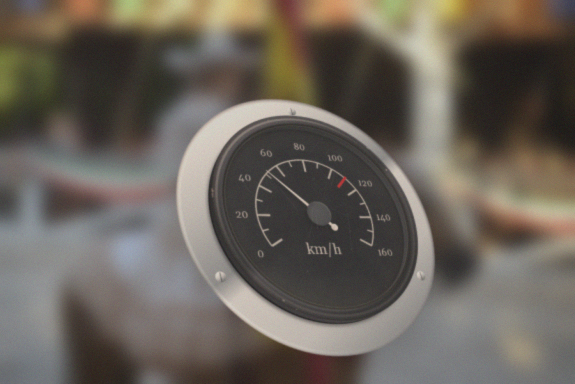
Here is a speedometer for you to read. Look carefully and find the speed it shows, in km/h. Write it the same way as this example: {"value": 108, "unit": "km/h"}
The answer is {"value": 50, "unit": "km/h"}
